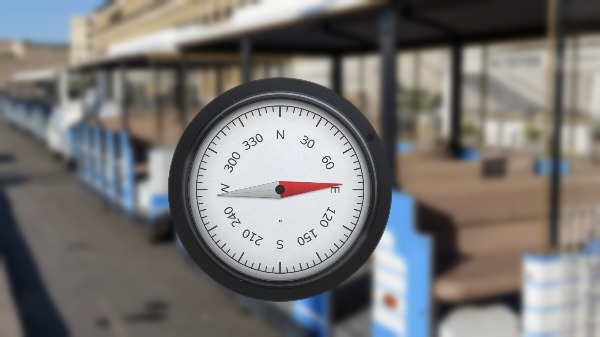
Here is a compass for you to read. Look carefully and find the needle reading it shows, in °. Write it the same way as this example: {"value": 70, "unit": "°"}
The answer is {"value": 85, "unit": "°"}
